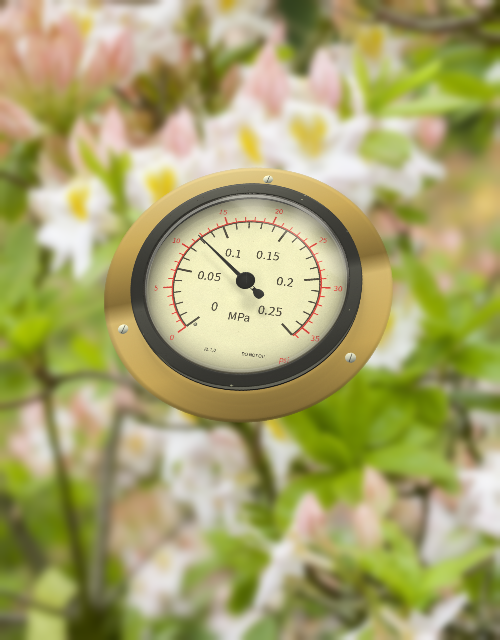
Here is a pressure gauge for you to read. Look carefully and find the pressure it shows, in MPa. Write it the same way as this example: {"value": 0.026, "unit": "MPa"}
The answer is {"value": 0.08, "unit": "MPa"}
